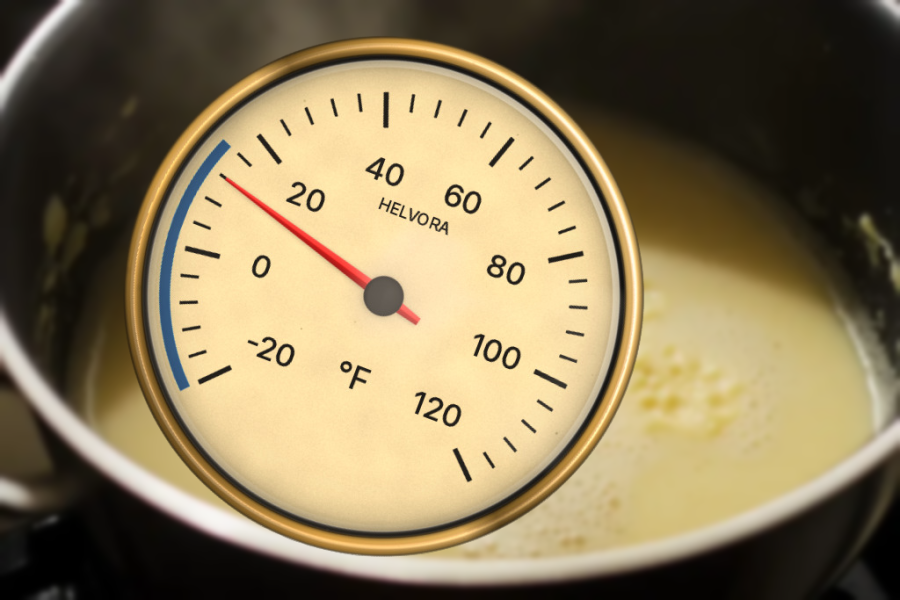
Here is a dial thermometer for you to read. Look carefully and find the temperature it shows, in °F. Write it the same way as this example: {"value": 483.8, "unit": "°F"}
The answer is {"value": 12, "unit": "°F"}
